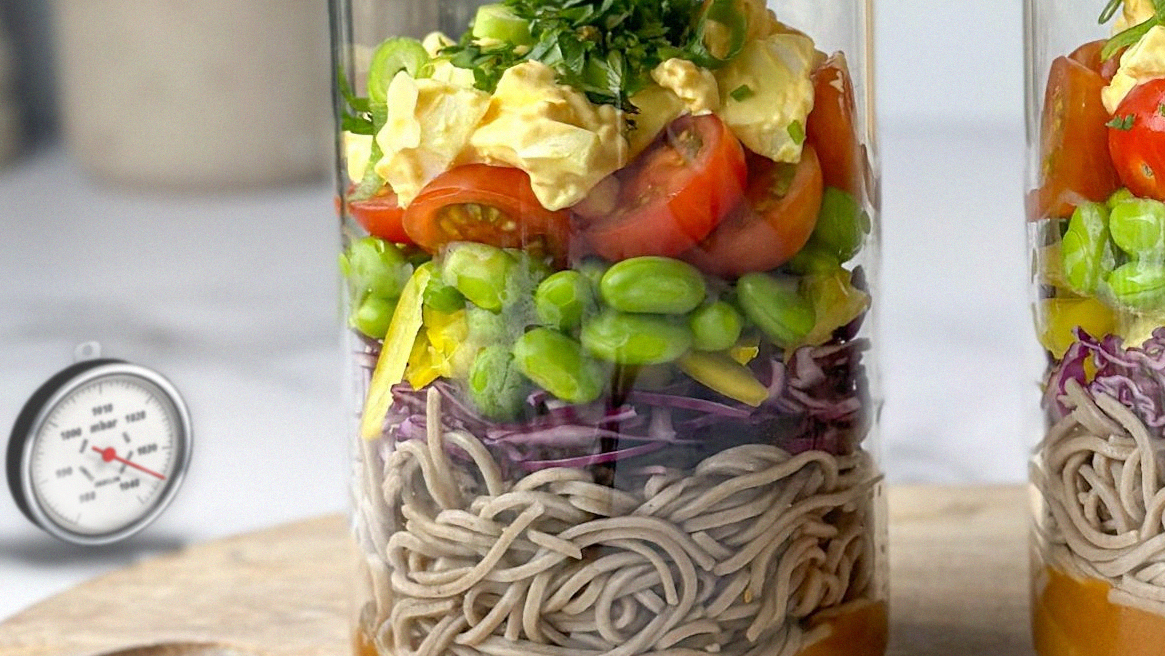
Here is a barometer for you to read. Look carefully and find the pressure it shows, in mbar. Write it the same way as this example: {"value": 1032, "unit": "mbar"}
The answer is {"value": 1035, "unit": "mbar"}
